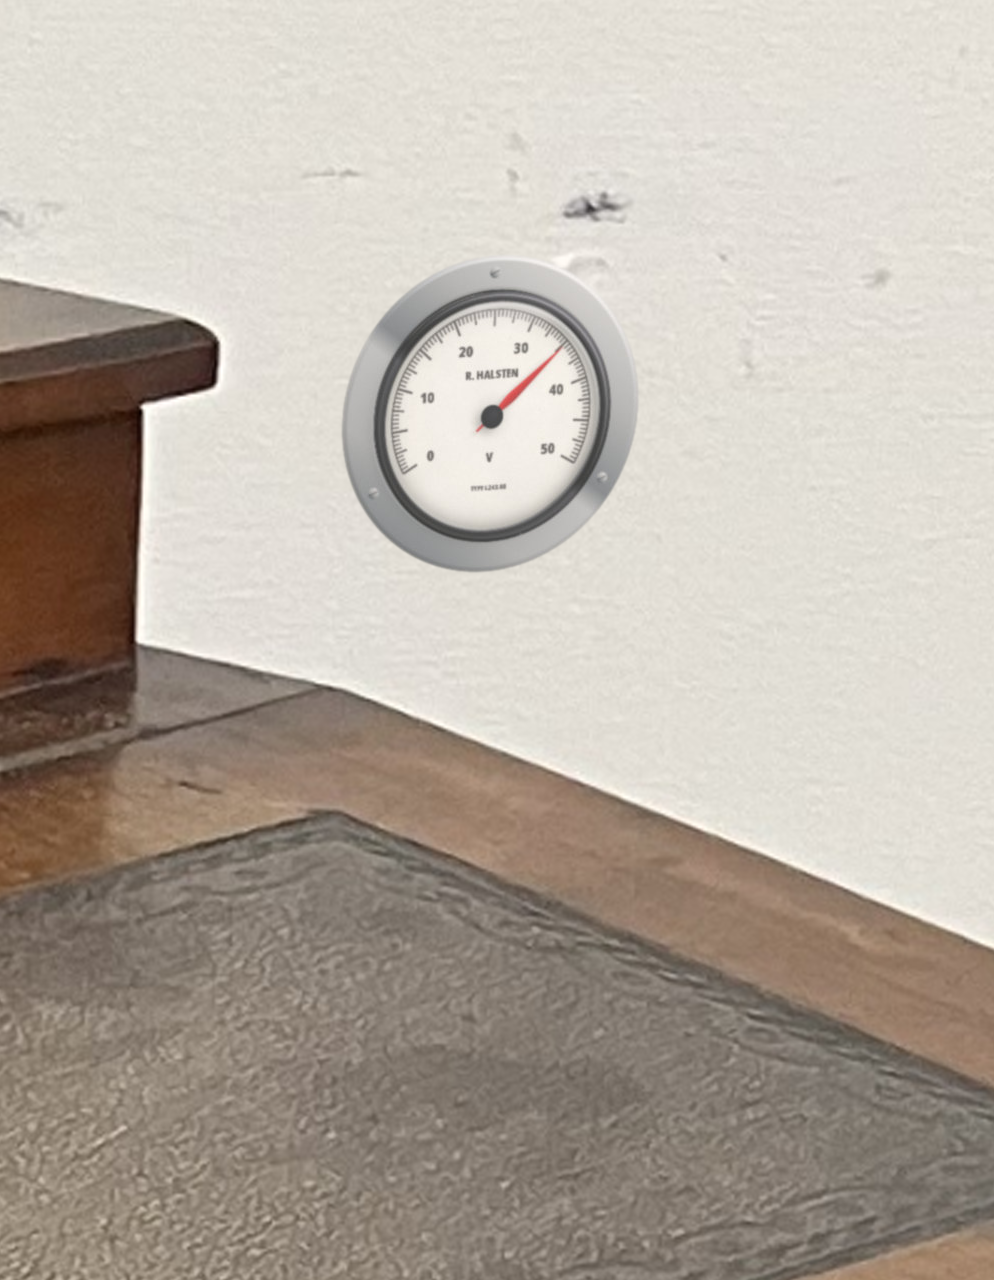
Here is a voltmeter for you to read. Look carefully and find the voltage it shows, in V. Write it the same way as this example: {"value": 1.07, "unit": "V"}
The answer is {"value": 35, "unit": "V"}
